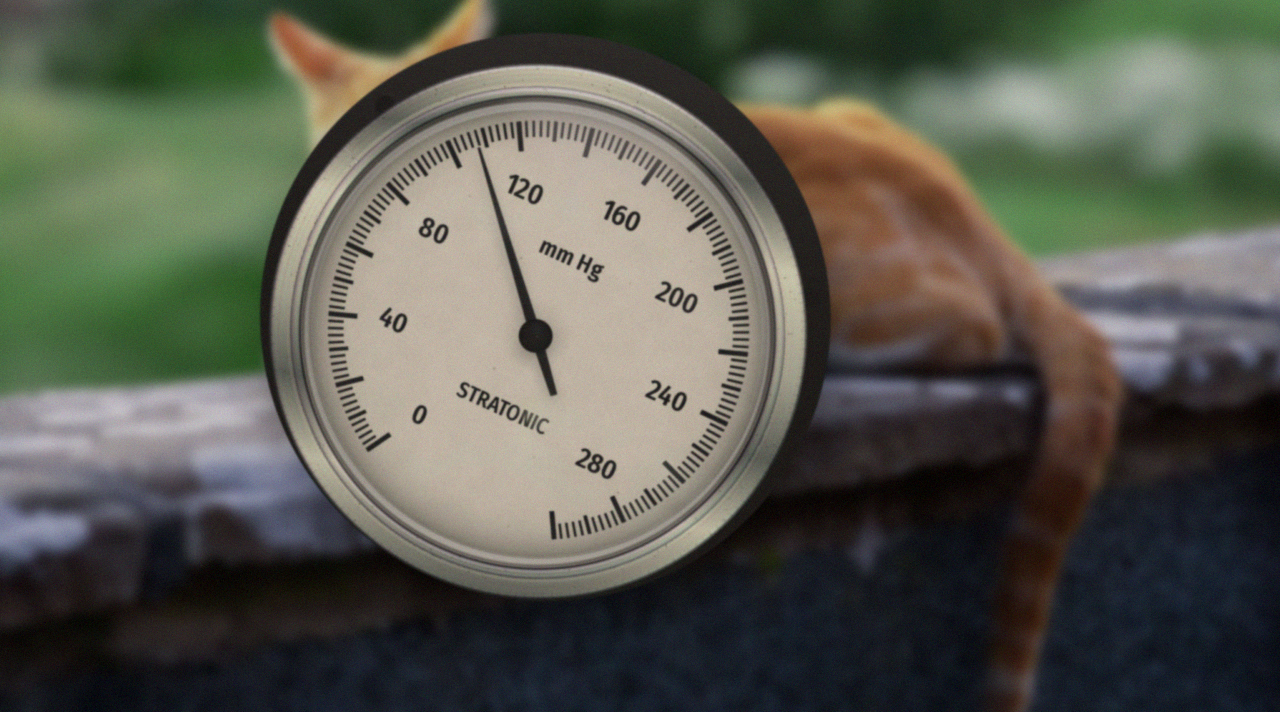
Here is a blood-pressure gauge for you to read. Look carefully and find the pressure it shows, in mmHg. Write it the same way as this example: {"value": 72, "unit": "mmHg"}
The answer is {"value": 108, "unit": "mmHg"}
